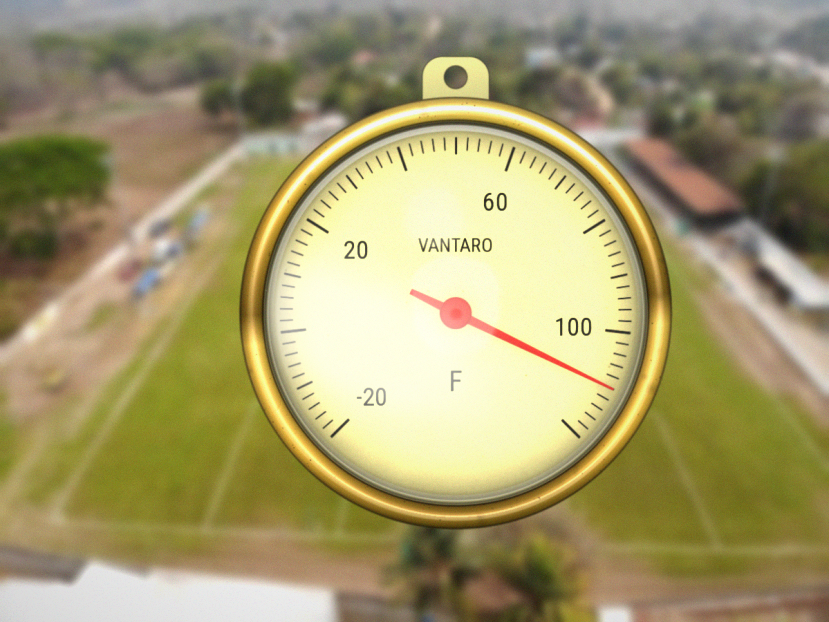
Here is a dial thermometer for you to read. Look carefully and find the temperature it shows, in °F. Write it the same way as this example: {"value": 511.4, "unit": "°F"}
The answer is {"value": 110, "unit": "°F"}
